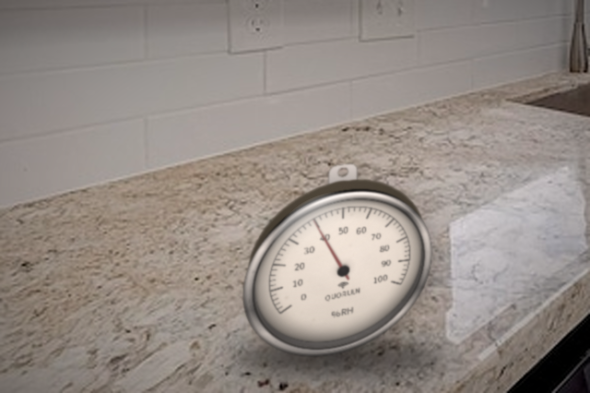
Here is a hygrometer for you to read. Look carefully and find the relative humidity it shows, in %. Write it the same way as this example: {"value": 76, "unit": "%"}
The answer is {"value": 40, "unit": "%"}
